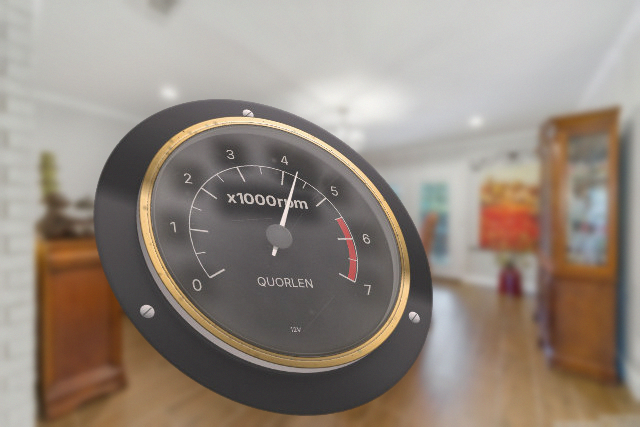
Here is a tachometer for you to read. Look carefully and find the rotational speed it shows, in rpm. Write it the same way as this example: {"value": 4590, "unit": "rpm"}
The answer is {"value": 4250, "unit": "rpm"}
